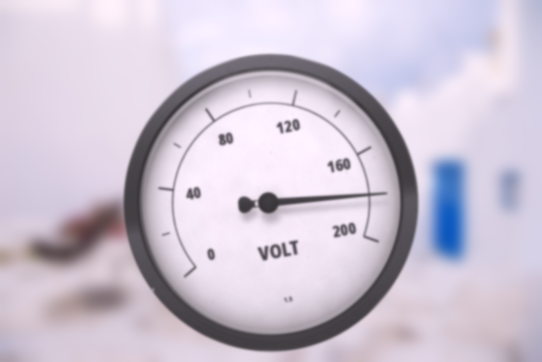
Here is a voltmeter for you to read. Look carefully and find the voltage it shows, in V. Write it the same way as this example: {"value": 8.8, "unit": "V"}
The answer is {"value": 180, "unit": "V"}
